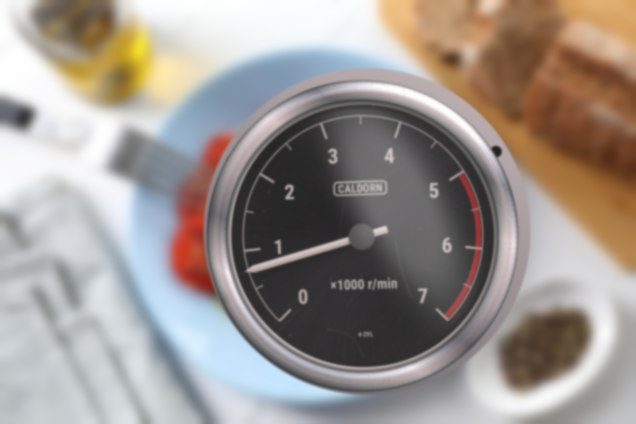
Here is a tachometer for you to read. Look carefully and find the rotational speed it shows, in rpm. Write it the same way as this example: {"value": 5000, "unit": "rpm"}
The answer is {"value": 750, "unit": "rpm"}
